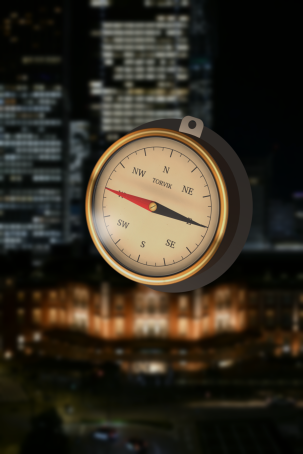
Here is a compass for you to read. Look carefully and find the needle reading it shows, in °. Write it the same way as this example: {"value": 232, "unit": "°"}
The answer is {"value": 270, "unit": "°"}
